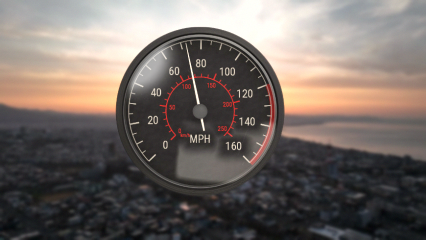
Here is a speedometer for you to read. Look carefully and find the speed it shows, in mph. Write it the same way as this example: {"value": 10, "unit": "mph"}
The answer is {"value": 72.5, "unit": "mph"}
